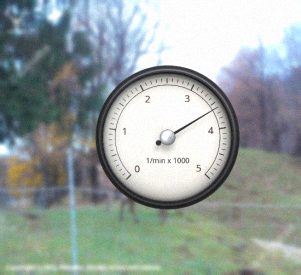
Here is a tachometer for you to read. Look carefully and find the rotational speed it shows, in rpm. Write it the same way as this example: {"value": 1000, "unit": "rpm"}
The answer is {"value": 3600, "unit": "rpm"}
